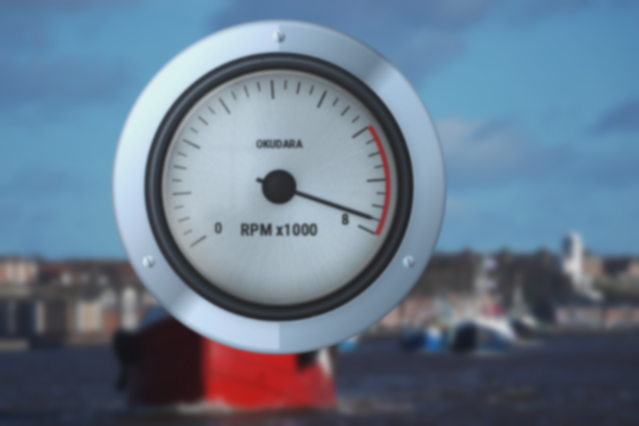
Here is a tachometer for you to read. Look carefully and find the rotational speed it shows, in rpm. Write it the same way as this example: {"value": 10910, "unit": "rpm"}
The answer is {"value": 7750, "unit": "rpm"}
